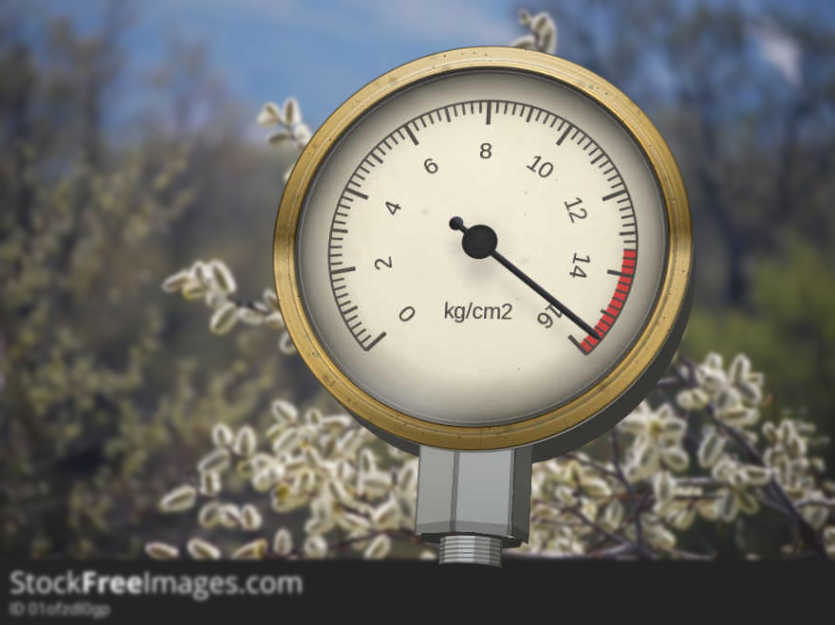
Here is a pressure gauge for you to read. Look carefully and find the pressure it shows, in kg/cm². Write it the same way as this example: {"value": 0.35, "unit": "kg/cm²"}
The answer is {"value": 15.6, "unit": "kg/cm²"}
